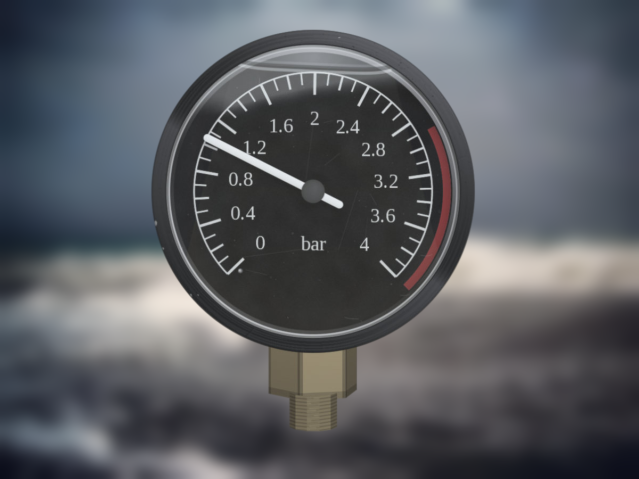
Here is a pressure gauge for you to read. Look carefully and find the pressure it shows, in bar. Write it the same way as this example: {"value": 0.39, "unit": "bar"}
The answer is {"value": 1.05, "unit": "bar"}
